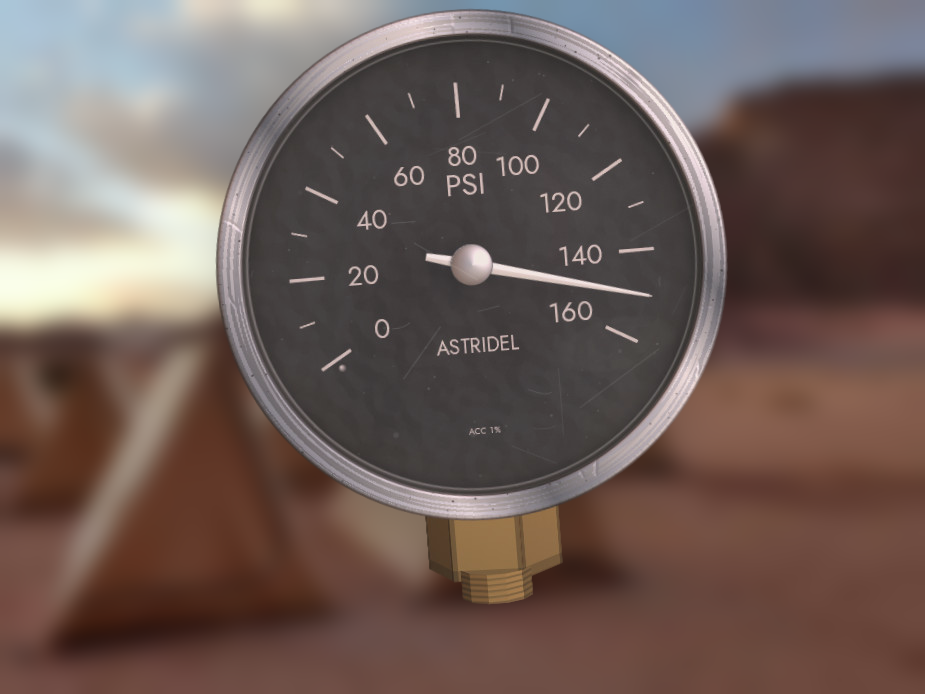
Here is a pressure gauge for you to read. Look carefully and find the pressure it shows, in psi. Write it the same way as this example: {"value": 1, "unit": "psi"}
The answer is {"value": 150, "unit": "psi"}
